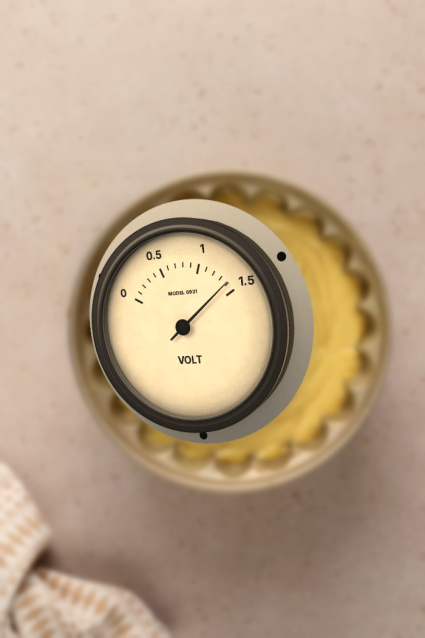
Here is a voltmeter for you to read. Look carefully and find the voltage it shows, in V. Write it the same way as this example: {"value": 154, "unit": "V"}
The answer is {"value": 1.4, "unit": "V"}
